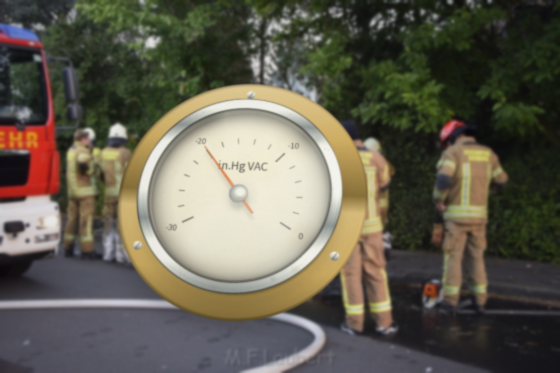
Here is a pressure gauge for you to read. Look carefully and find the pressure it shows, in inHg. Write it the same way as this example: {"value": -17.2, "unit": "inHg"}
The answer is {"value": -20, "unit": "inHg"}
